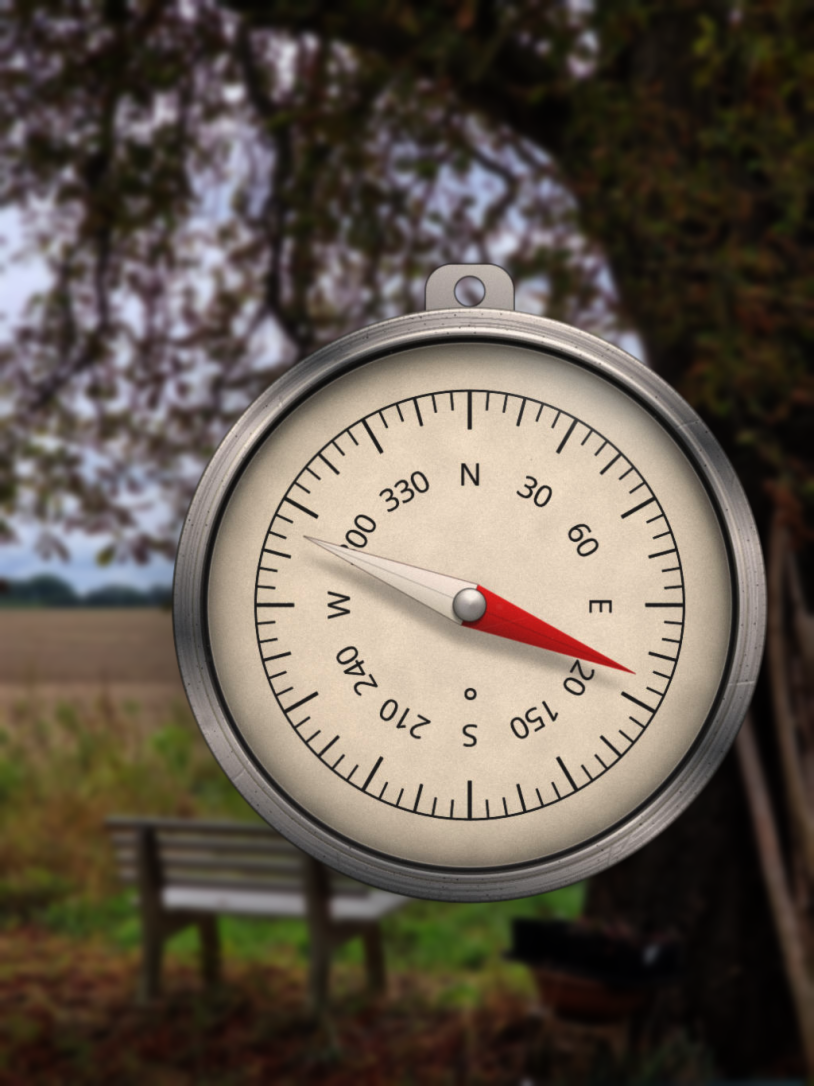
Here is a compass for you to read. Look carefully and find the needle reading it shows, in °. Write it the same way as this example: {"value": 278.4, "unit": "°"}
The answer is {"value": 112.5, "unit": "°"}
